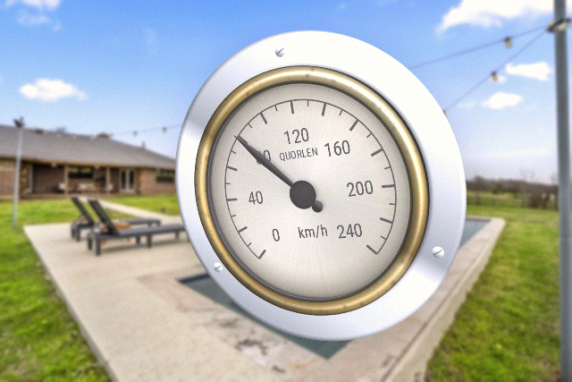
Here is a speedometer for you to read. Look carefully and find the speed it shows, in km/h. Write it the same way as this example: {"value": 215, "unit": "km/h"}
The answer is {"value": 80, "unit": "km/h"}
